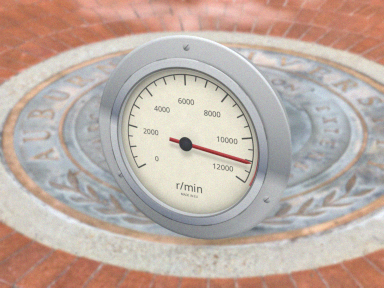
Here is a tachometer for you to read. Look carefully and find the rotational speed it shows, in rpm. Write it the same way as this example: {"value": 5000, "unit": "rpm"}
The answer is {"value": 11000, "unit": "rpm"}
